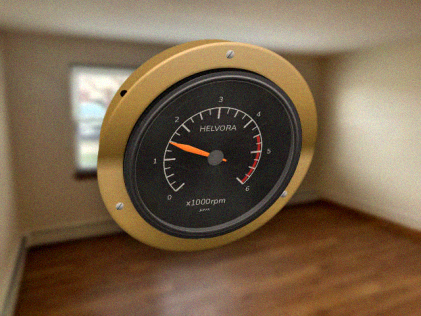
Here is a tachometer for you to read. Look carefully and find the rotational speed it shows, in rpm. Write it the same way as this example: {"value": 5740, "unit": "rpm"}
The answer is {"value": 1500, "unit": "rpm"}
